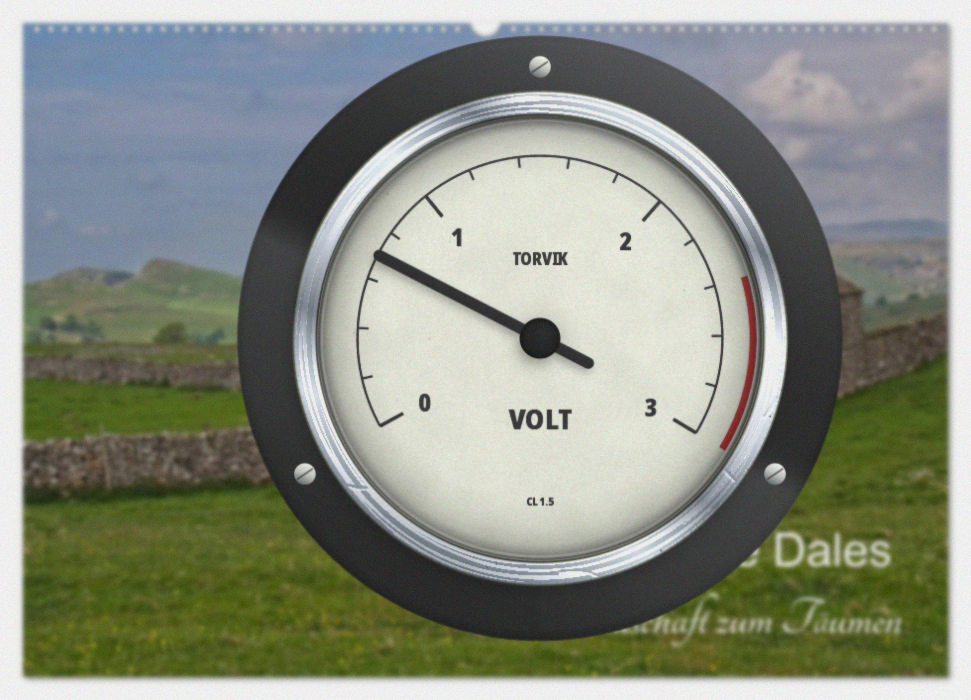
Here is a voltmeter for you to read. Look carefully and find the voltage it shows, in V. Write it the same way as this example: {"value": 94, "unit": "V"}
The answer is {"value": 0.7, "unit": "V"}
